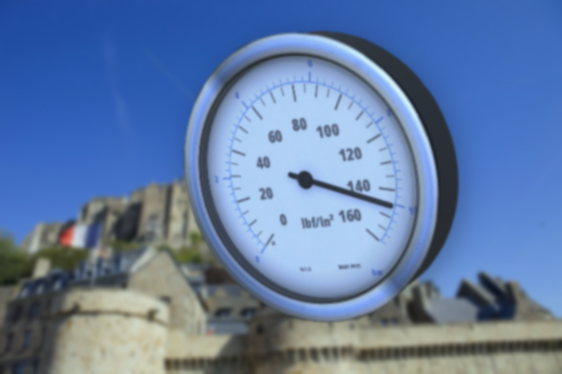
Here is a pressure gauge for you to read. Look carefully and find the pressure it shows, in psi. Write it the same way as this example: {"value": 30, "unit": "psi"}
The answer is {"value": 145, "unit": "psi"}
